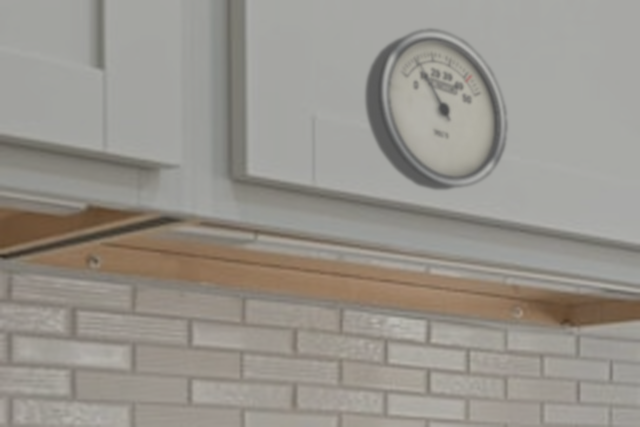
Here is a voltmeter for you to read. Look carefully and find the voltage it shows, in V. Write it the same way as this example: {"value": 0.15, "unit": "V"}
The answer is {"value": 10, "unit": "V"}
